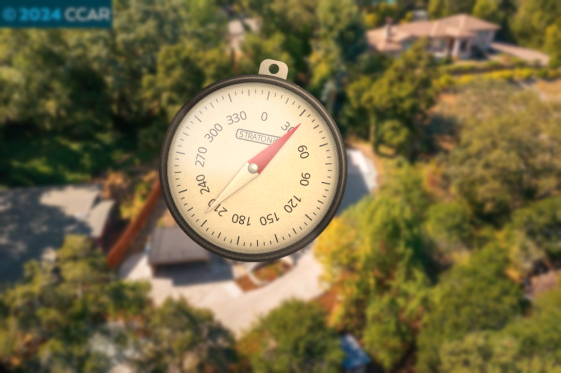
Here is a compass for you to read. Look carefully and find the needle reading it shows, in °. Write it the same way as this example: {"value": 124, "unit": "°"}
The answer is {"value": 35, "unit": "°"}
